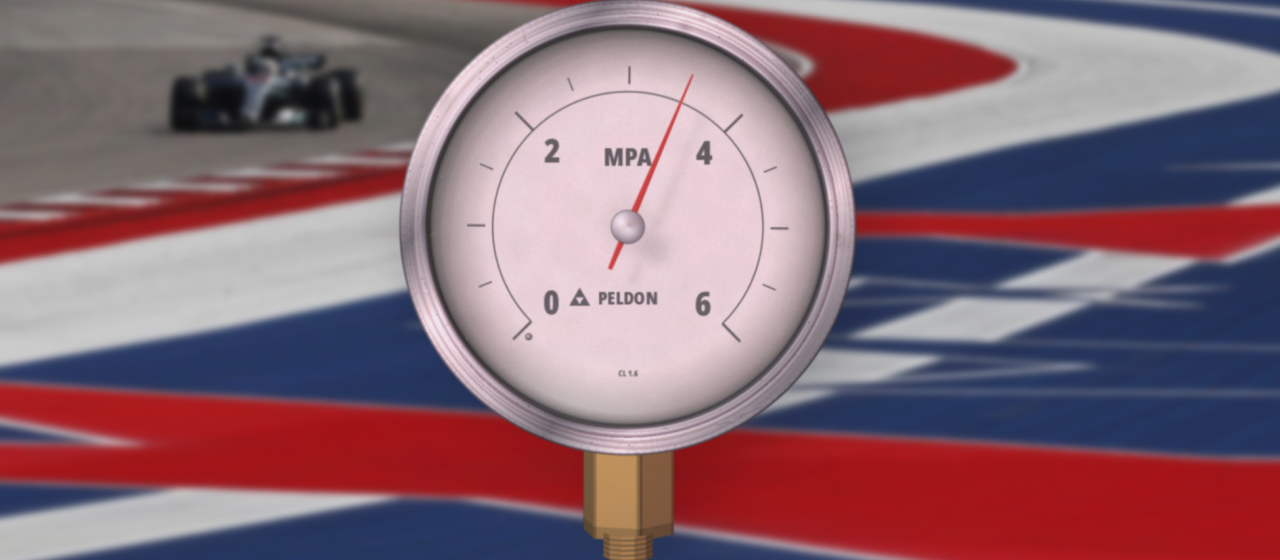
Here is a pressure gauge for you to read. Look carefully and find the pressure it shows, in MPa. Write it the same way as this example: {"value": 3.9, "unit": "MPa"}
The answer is {"value": 3.5, "unit": "MPa"}
